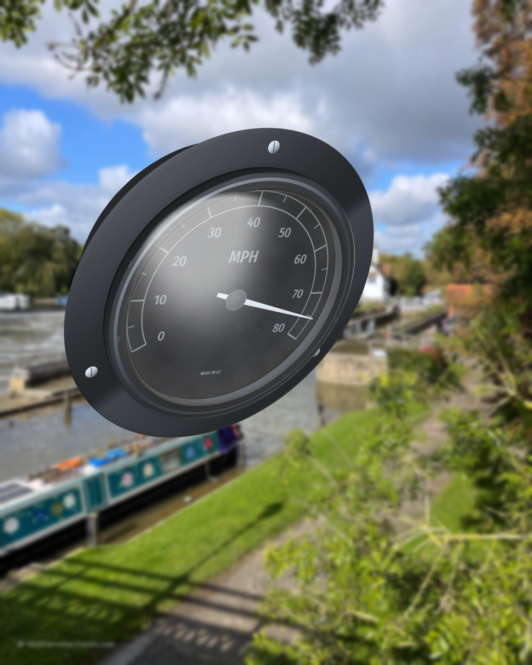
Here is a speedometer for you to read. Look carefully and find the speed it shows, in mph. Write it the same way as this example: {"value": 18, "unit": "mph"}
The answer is {"value": 75, "unit": "mph"}
